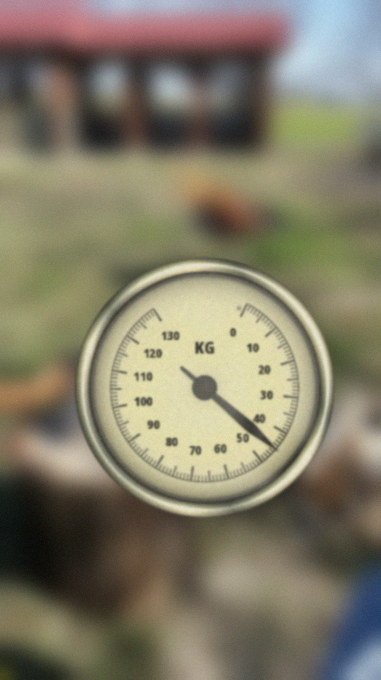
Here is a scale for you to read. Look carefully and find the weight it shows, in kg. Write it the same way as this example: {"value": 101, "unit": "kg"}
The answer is {"value": 45, "unit": "kg"}
